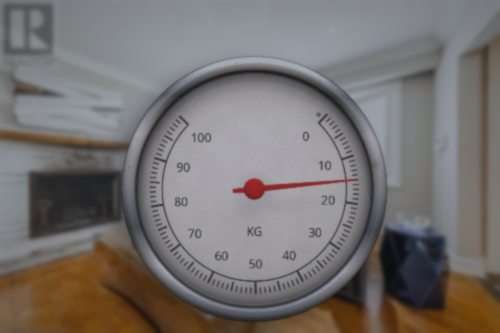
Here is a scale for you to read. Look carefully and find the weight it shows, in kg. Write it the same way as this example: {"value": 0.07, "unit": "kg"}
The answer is {"value": 15, "unit": "kg"}
